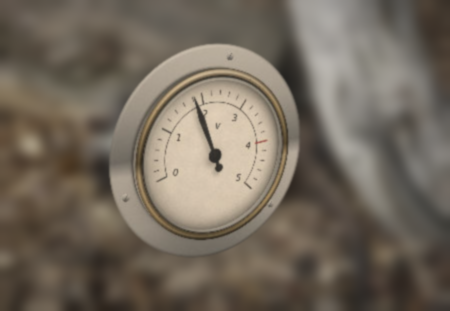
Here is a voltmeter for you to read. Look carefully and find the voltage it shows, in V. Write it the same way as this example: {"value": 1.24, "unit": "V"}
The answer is {"value": 1.8, "unit": "V"}
